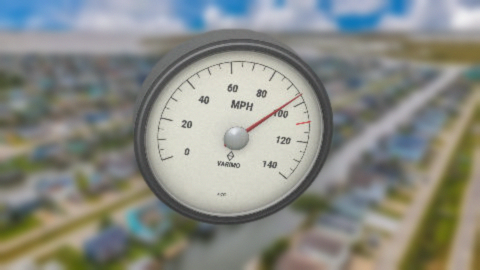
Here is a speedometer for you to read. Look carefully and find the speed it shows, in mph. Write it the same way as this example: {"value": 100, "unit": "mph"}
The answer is {"value": 95, "unit": "mph"}
